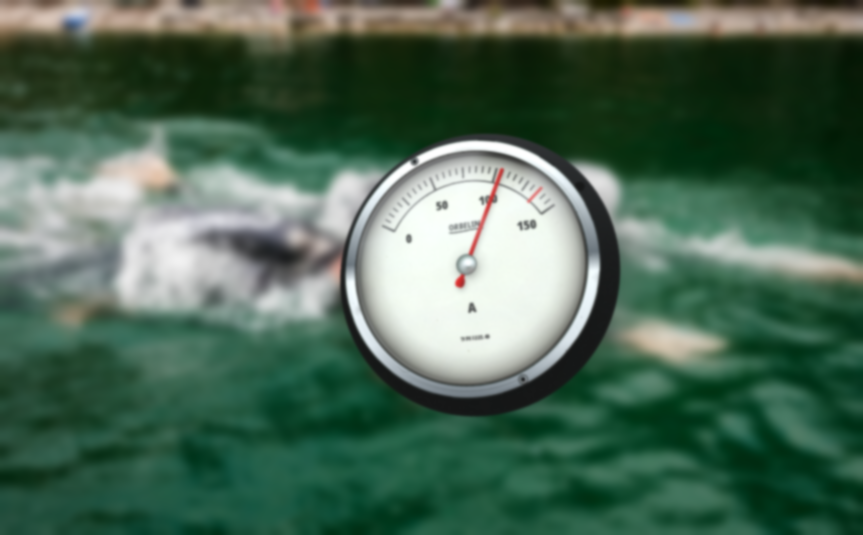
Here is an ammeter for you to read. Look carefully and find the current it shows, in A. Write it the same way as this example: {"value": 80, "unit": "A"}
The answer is {"value": 105, "unit": "A"}
